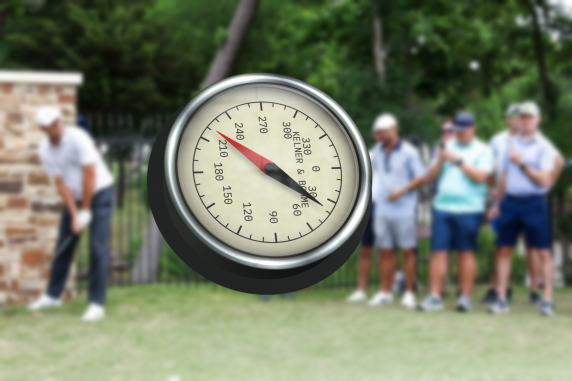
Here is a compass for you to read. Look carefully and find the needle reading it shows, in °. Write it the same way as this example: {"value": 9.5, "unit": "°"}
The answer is {"value": 220, "unit": "°"}
